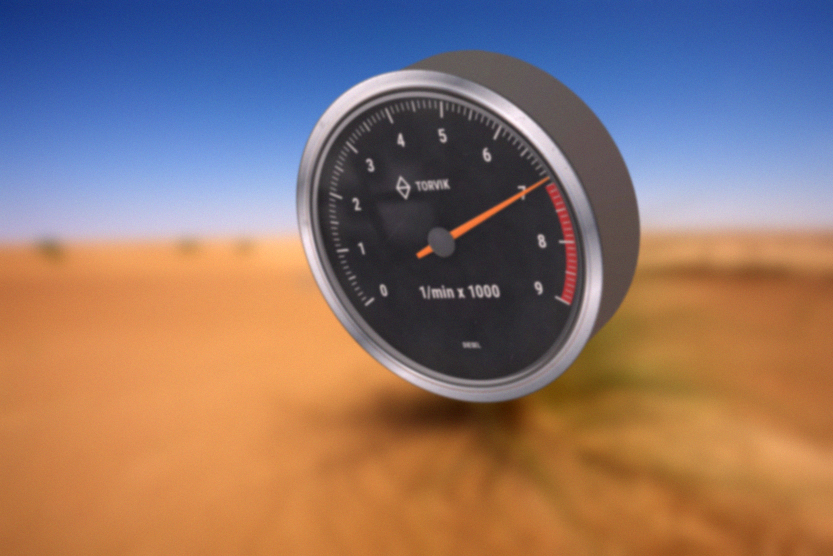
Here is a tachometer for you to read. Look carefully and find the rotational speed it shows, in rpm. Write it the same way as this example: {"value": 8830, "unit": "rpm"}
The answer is {"value": 7000, "unit": "rpm"}
